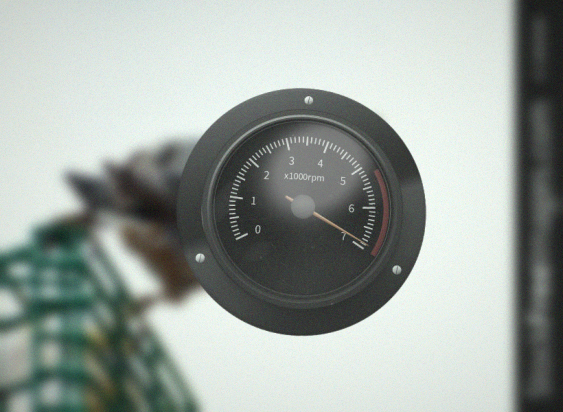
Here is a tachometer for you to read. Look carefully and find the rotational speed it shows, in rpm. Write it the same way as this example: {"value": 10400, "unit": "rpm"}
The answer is {"value": 6900, "unit": "rpm"}
